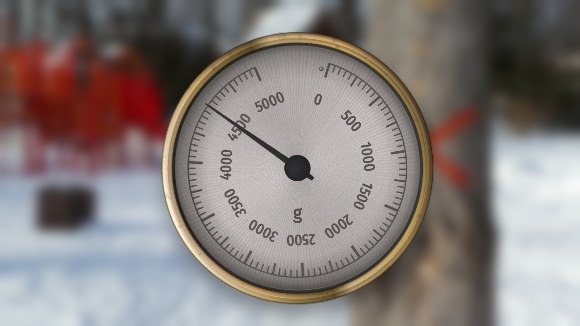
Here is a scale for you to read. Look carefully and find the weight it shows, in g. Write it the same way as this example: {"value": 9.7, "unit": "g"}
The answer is {"value": 4500, "unit": "g"}
